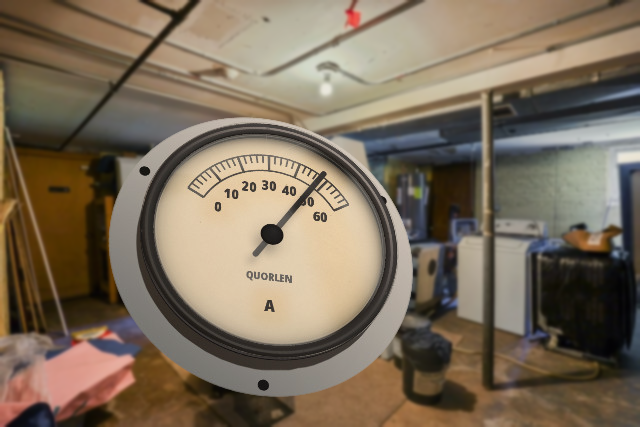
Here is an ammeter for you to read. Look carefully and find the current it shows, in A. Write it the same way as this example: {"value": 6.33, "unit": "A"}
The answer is {"value": 48, "unit": "A"}
